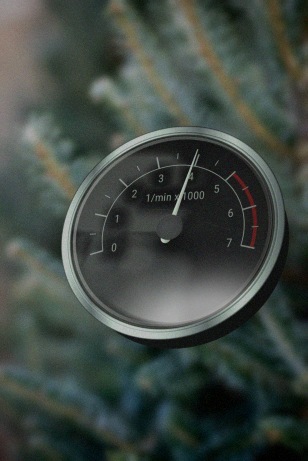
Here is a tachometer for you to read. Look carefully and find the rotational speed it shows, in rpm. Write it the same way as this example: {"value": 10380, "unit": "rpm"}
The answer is {"value": 4000, "unit": "rpm"}
